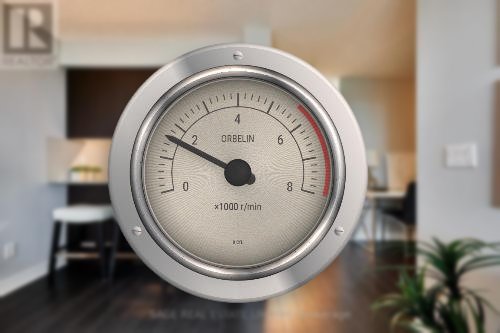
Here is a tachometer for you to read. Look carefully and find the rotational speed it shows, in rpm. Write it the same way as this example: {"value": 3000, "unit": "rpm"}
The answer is {"value": 1600, "unit": "rpm"}
